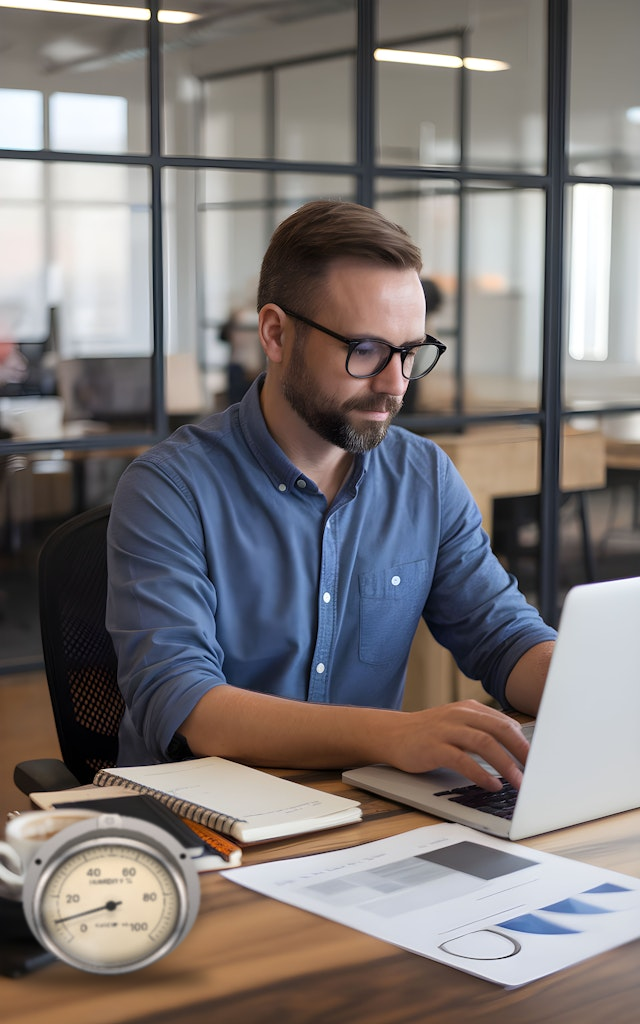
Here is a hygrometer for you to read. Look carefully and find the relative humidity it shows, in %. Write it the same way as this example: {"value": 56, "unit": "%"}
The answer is {"value": 10, "unit": "%"}
